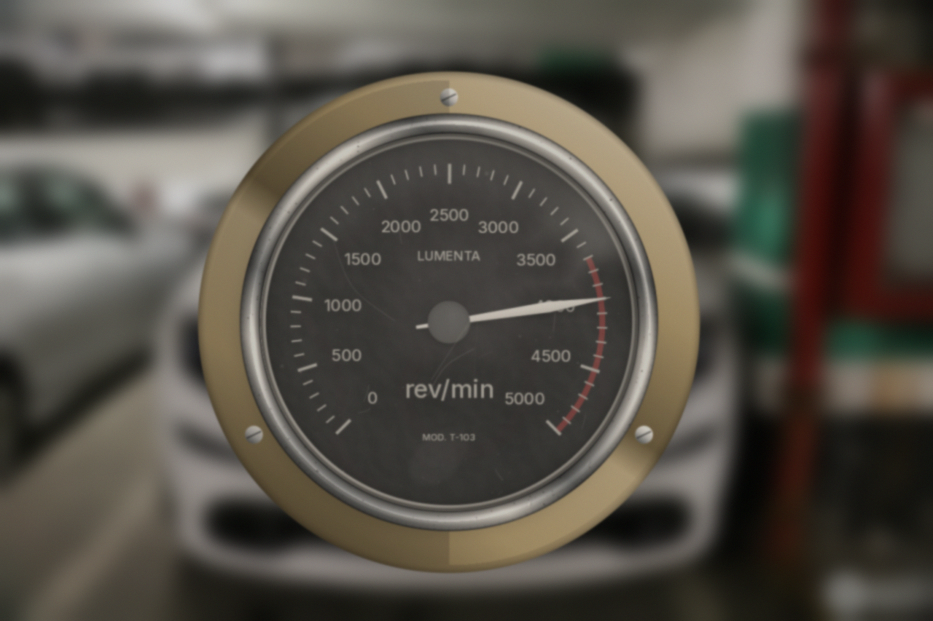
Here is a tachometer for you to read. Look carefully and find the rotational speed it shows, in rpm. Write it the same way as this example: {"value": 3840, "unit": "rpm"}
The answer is {"value": 4000, "unit": "rpm"}
